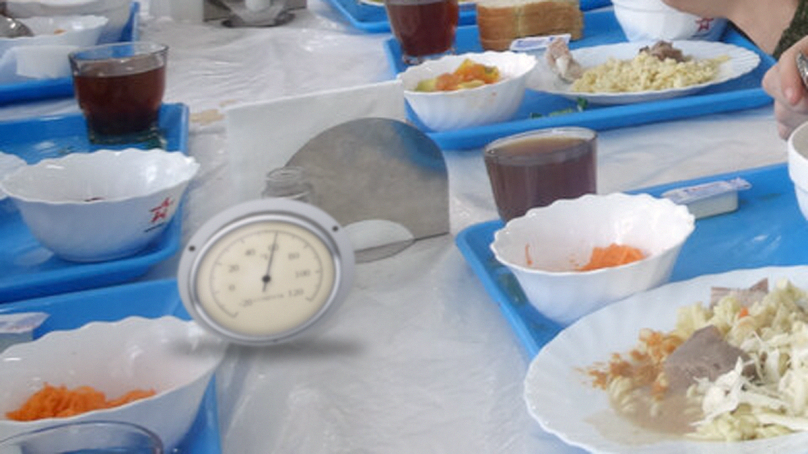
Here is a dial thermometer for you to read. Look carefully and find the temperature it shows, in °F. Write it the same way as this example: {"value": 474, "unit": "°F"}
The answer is {"value": 60, "unit": "°F"}
